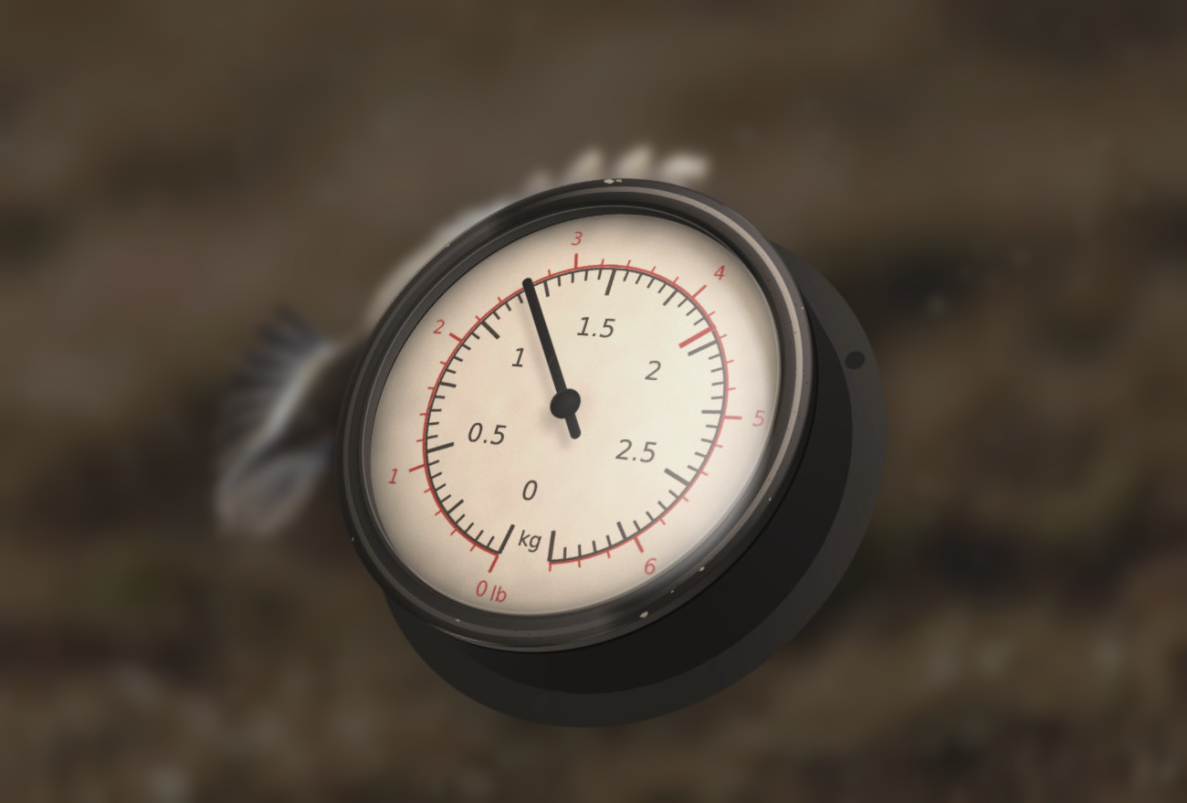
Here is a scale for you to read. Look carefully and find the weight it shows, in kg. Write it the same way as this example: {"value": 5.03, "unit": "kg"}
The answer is {"value": 1.2, "unit": "kg"}
